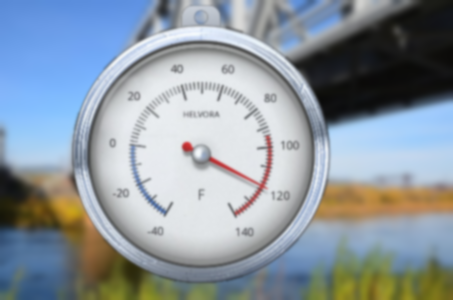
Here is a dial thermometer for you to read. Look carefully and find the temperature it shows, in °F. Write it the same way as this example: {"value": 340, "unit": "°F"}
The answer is {"value": 120, "unit": "°F"}
